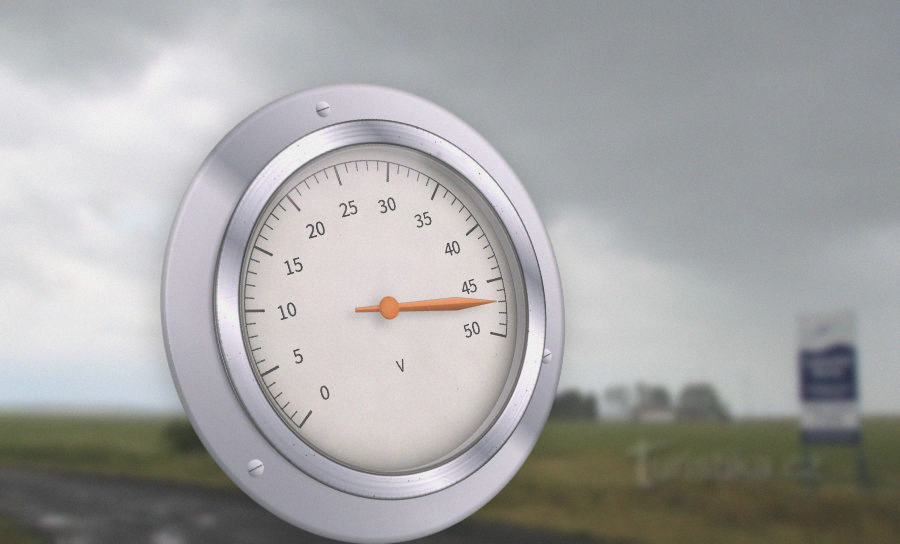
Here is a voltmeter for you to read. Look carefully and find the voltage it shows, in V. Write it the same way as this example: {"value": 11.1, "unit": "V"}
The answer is {"value": 47, "unit": "V"}
